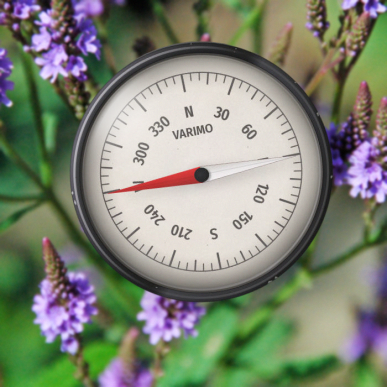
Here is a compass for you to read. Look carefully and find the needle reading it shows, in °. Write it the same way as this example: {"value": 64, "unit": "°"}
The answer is {"value": 270, "unit": "°"}
